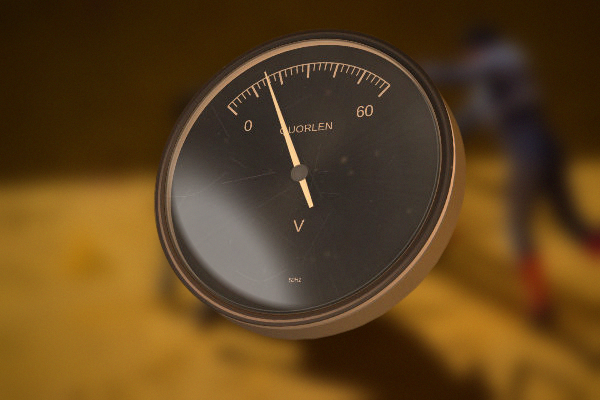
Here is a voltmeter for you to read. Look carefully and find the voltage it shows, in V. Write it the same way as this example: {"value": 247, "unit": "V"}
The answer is {"value": 16, "unit": "V"}
